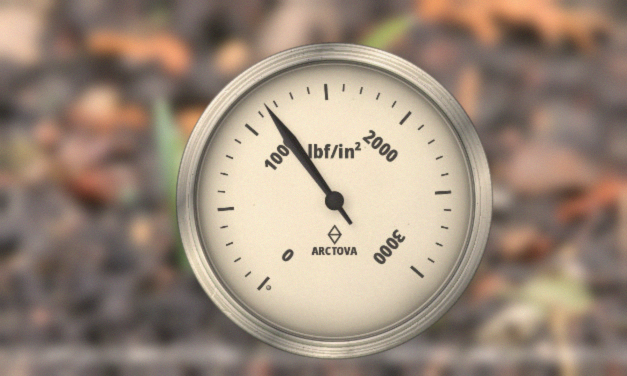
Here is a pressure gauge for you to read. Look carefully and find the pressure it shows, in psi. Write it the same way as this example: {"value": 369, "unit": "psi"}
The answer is {"value": 1150, "unit": "psi"}
